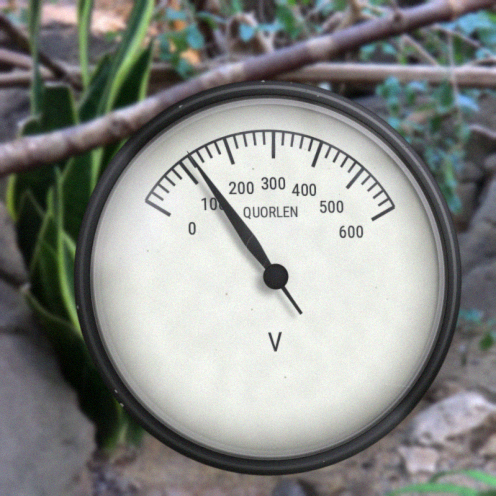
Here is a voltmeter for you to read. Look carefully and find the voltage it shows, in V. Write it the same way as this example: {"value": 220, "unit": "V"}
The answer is {"value": 120, "unit": "V"}
